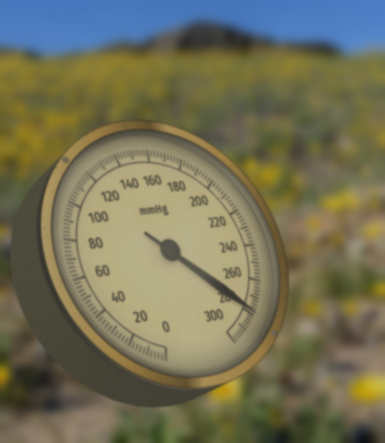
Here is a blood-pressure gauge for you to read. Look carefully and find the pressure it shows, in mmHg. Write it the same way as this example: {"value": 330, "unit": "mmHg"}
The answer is {"value": 280, "unit": "mmHg"}
